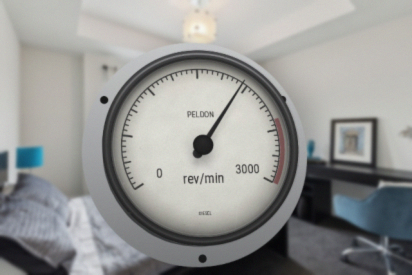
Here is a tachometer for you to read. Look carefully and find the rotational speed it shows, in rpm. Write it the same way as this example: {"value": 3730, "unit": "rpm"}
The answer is {"value": 1950, "unit": "rpm"}
